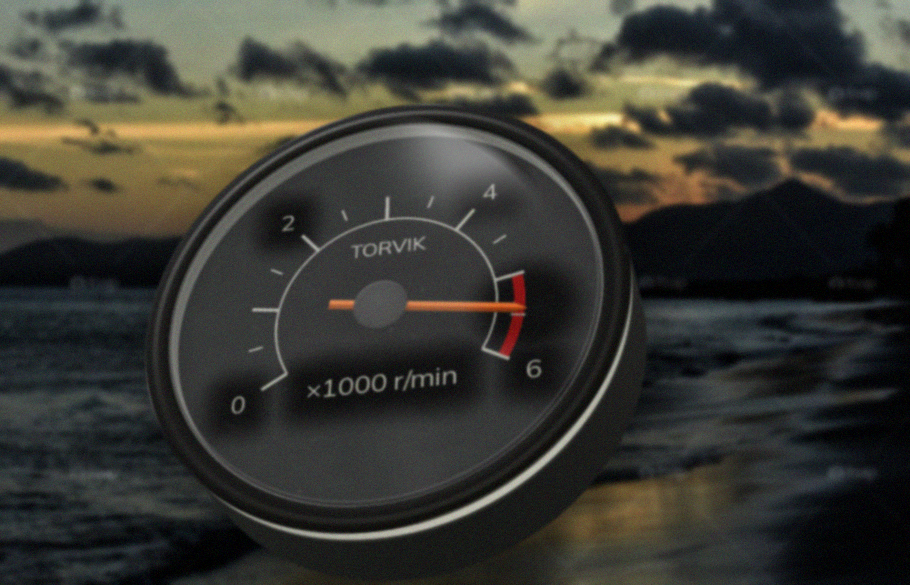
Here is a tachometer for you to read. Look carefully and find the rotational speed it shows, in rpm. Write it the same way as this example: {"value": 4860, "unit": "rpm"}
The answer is {"value": 5500, "unit": "rpm"}
